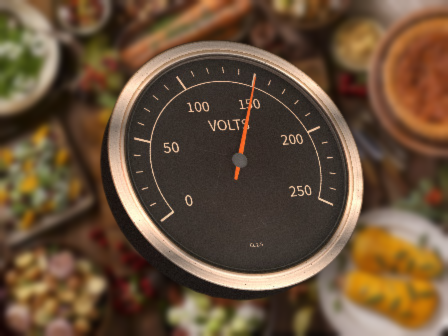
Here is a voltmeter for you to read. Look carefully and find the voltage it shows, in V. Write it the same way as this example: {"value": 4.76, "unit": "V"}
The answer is {"value": 150, "unit": "V"}
